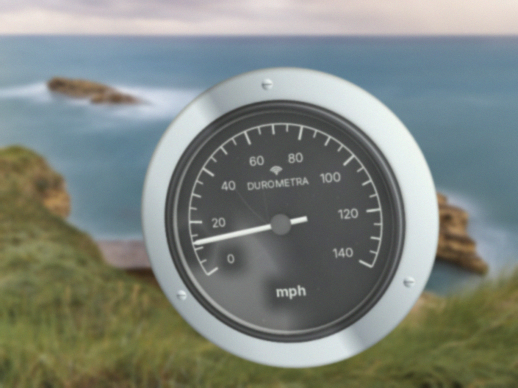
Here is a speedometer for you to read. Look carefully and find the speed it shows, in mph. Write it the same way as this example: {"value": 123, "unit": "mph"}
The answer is {"value": 12.5, "unit": "mph"}
